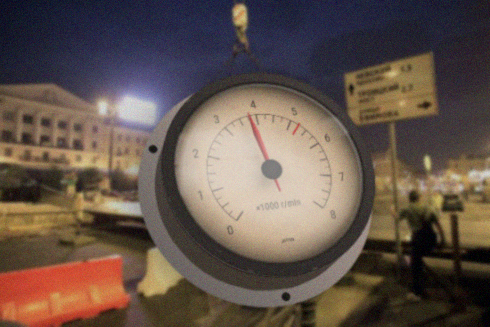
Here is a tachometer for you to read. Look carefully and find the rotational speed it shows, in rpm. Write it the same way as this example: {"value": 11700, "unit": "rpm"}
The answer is {"value": 3750, "unit": "rpm"}
